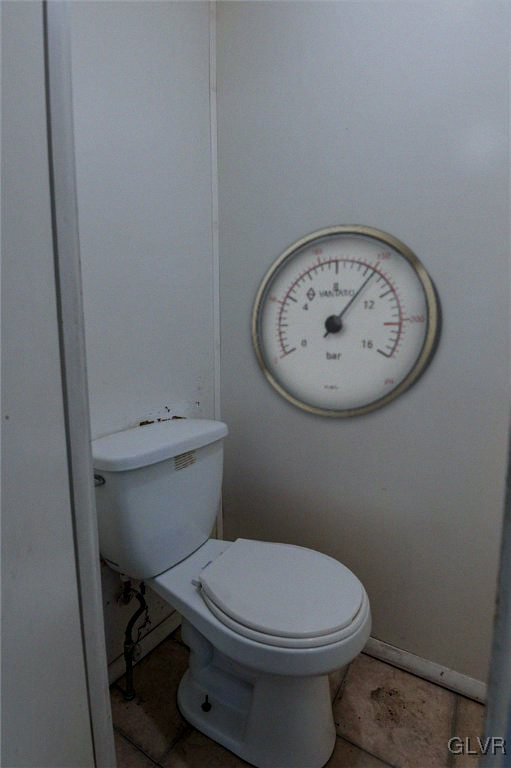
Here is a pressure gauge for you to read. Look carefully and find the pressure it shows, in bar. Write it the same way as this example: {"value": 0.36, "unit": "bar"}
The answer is {"value": 10.5, "unit": "bar"}
